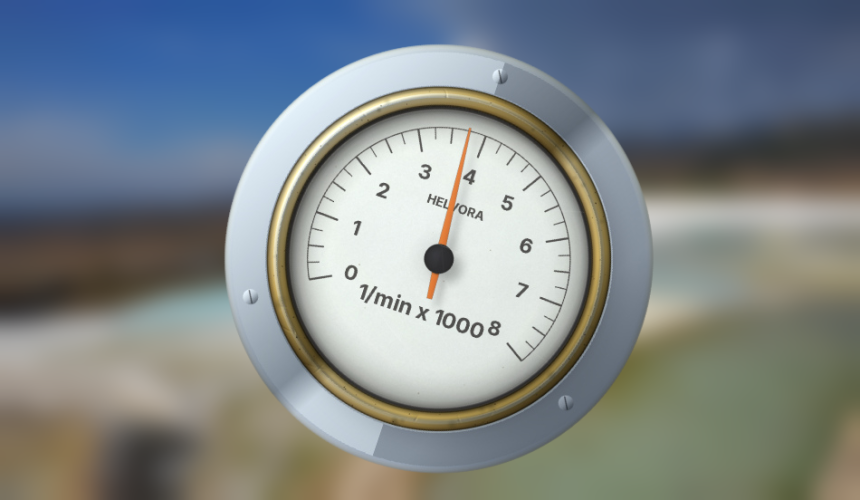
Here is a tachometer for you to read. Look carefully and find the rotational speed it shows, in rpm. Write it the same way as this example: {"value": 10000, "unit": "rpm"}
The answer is {"value": 3750, "unit": "rpm"}
